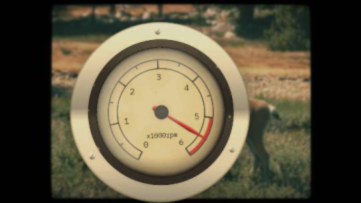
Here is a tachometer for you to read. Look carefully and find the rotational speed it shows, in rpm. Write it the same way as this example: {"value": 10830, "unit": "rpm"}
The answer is {"value": 5500, "unit": "rpm"}
